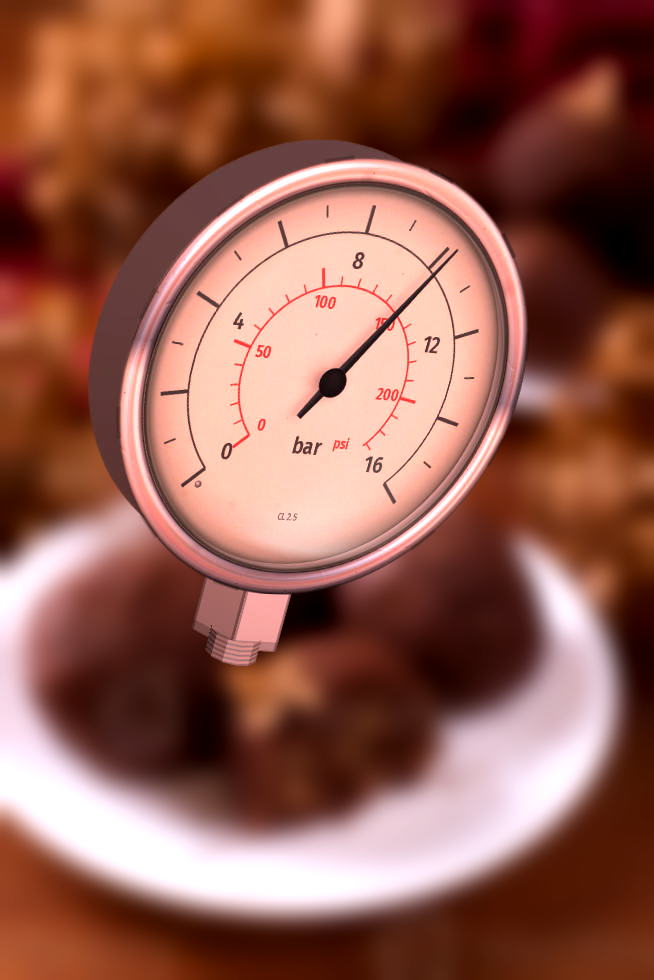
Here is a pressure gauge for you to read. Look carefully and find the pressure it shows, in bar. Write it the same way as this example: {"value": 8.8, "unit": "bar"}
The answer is {"value": 10, "unit": "bar"}
